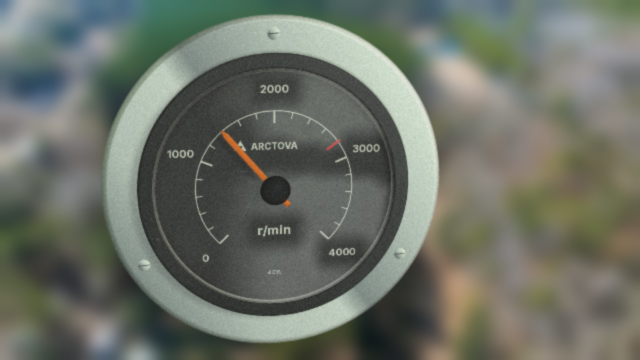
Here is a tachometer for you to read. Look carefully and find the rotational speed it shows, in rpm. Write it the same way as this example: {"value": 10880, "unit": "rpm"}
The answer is {"value": 1400, "unit": "rpm"}
